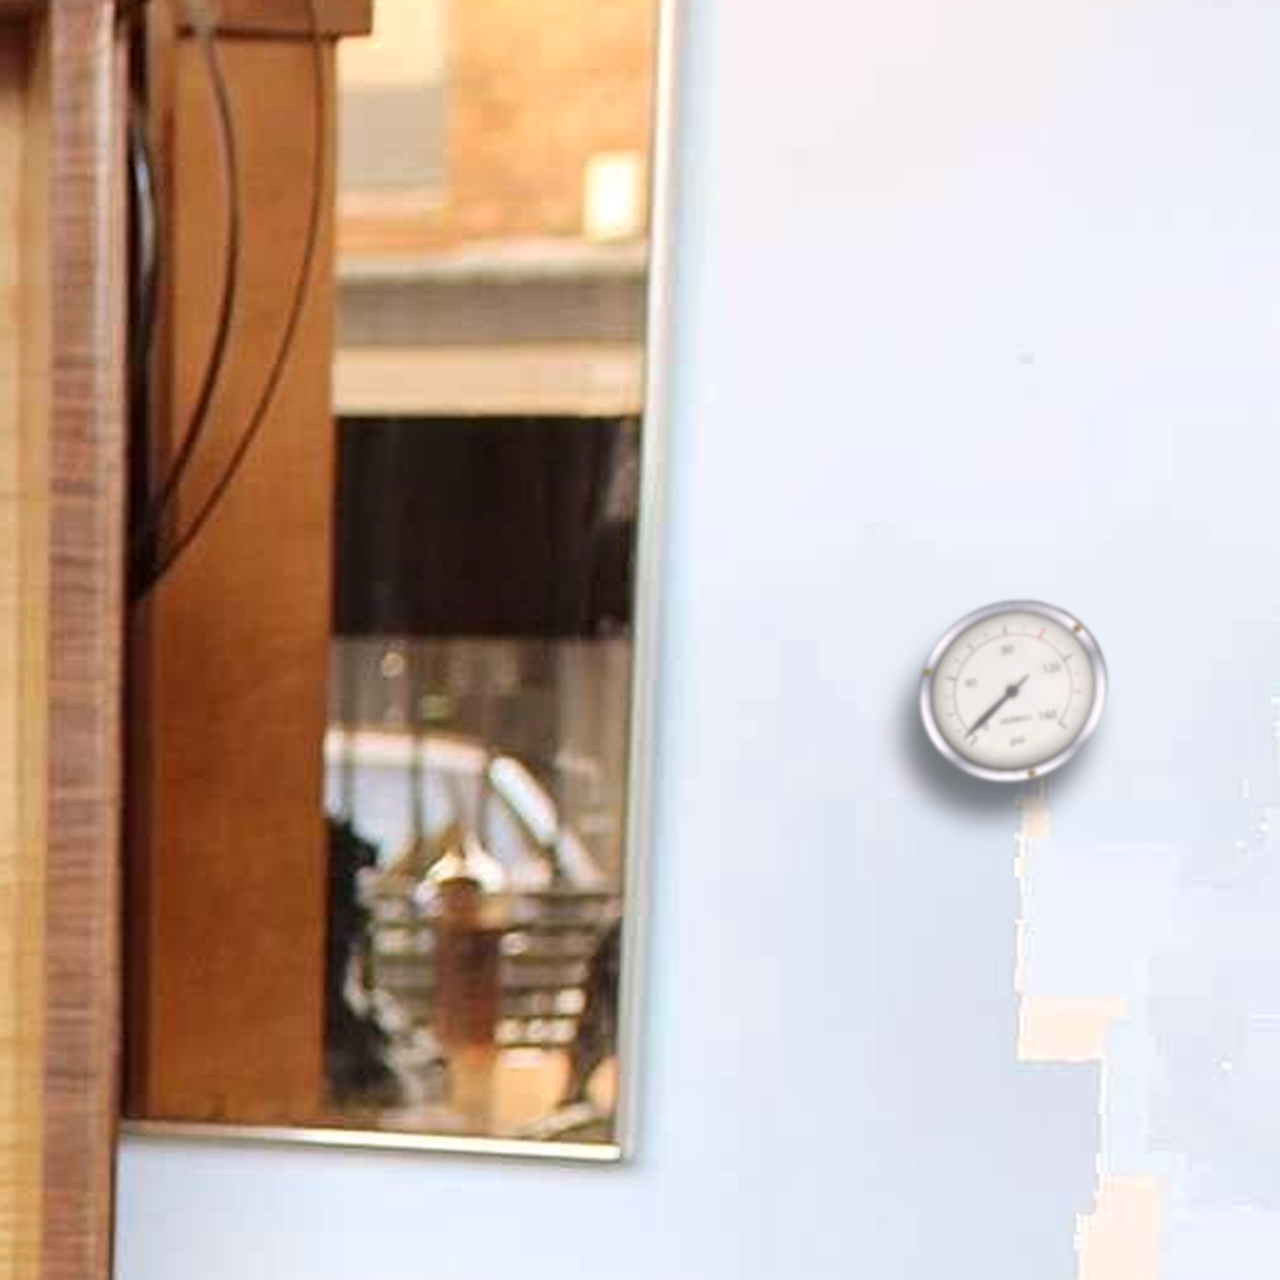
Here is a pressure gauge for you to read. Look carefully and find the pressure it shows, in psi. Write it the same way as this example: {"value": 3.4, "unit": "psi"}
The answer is {"value": 5, "unit": "psi"}
